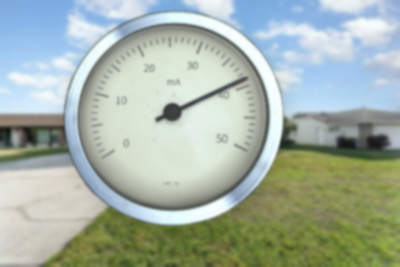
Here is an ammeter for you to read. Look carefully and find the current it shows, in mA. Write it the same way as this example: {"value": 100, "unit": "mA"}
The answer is {"value": 39, "unit": "mA"}
